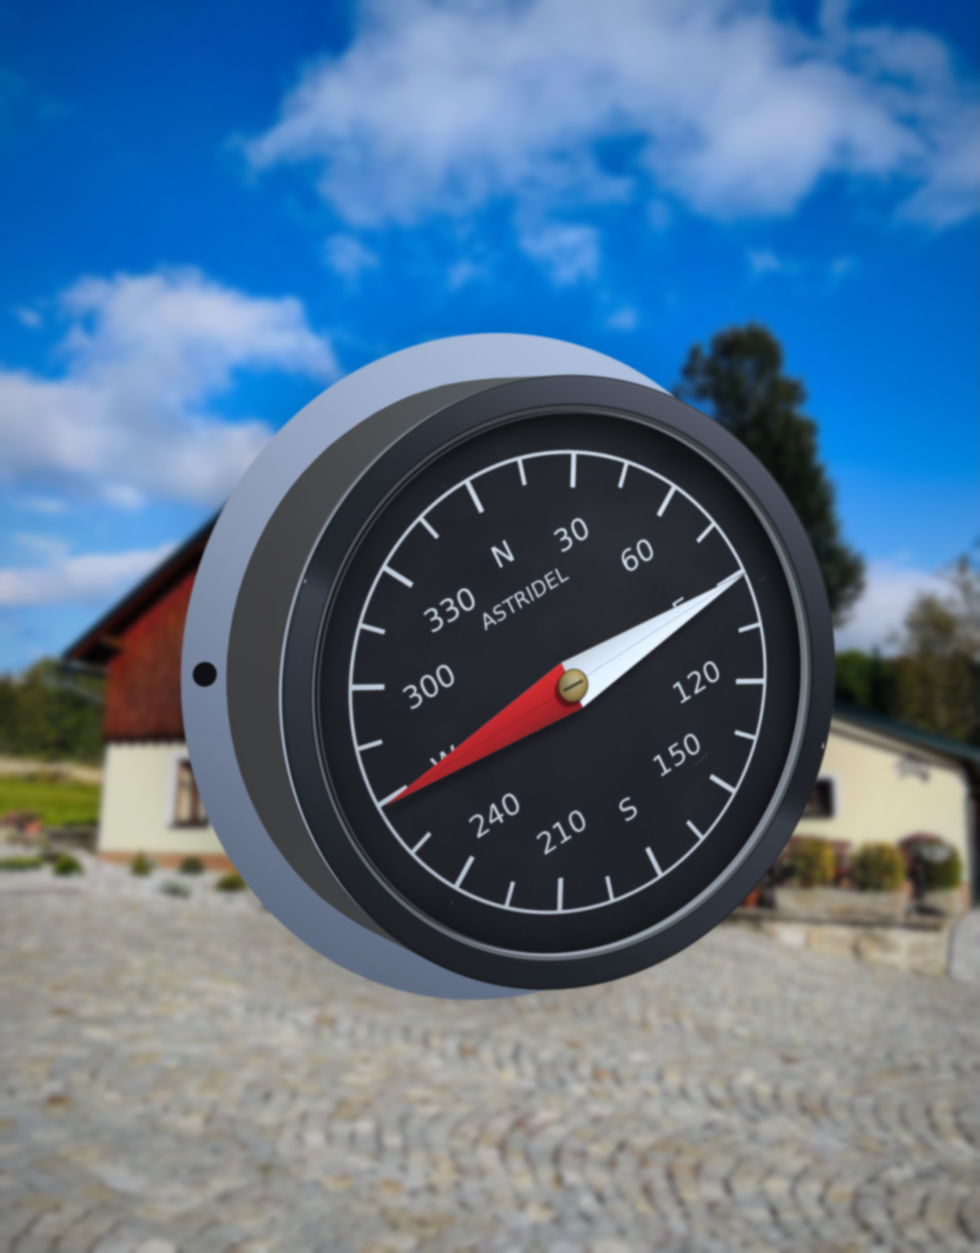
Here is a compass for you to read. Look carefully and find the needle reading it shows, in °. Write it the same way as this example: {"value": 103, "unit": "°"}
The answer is {"value": 270, "unit": "°"}
